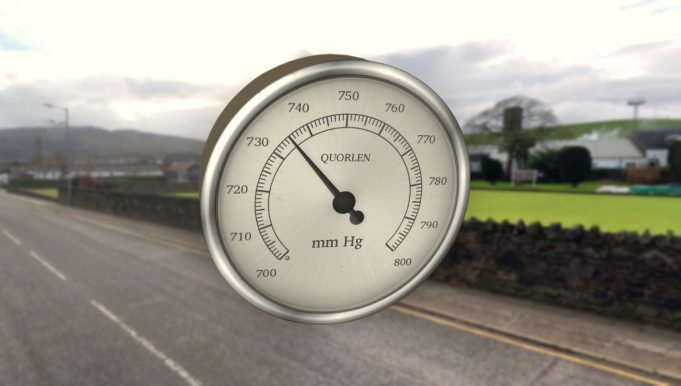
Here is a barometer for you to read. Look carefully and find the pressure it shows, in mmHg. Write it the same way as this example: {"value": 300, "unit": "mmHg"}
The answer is {"value": 735, "unit": "mmHg"}
